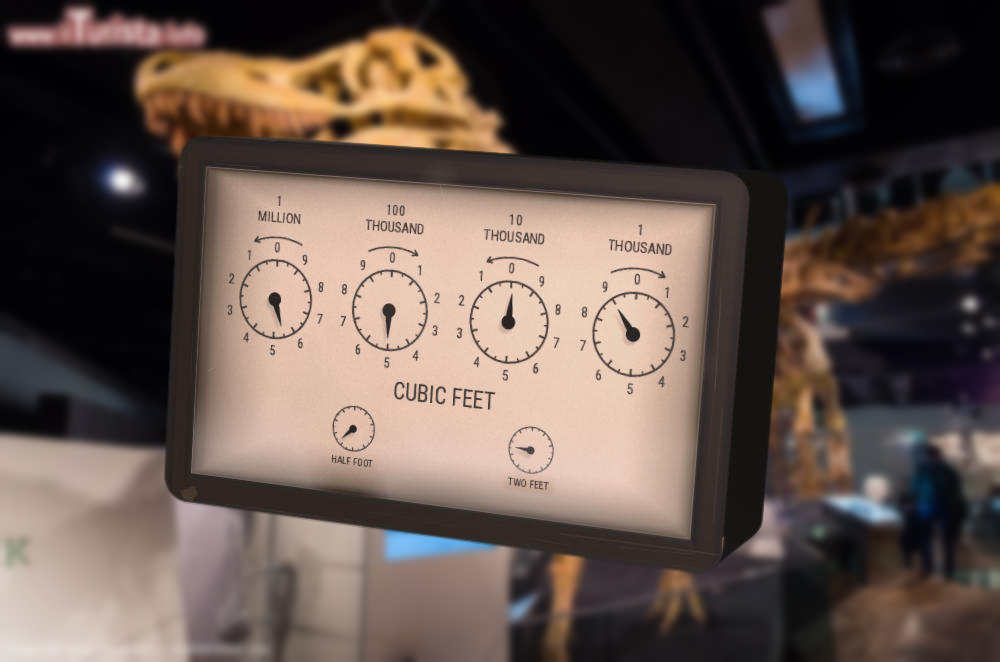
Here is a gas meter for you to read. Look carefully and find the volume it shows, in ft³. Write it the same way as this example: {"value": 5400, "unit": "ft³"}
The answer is {"value": 549900, "unit": "ft³"}
